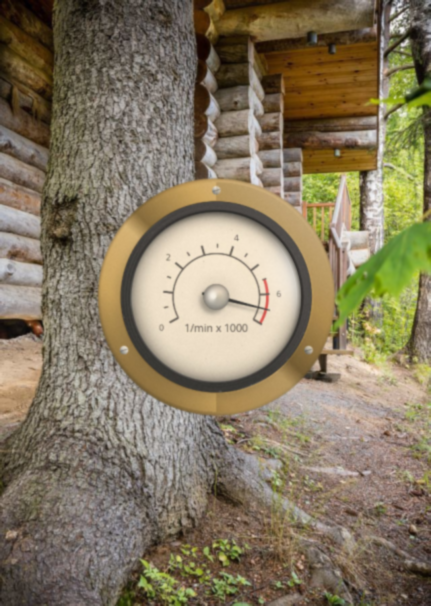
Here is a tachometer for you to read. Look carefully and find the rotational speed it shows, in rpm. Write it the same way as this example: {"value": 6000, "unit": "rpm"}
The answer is {"value": 6500, "unit": "rpm"}
